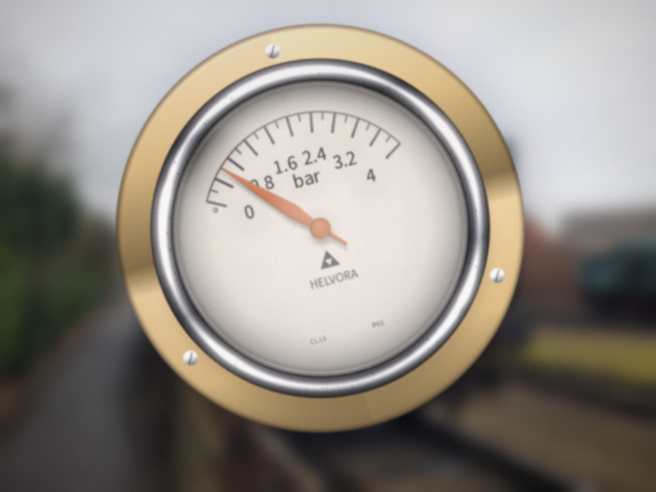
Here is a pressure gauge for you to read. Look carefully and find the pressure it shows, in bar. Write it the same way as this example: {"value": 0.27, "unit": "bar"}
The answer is {"value": 0.6, "unit": "bar"}
